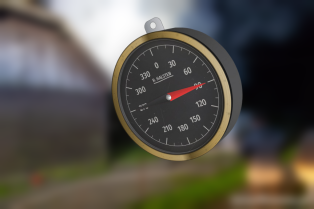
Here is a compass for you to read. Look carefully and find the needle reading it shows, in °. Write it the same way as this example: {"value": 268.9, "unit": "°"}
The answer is {"value": 90, "unit": "°"}
